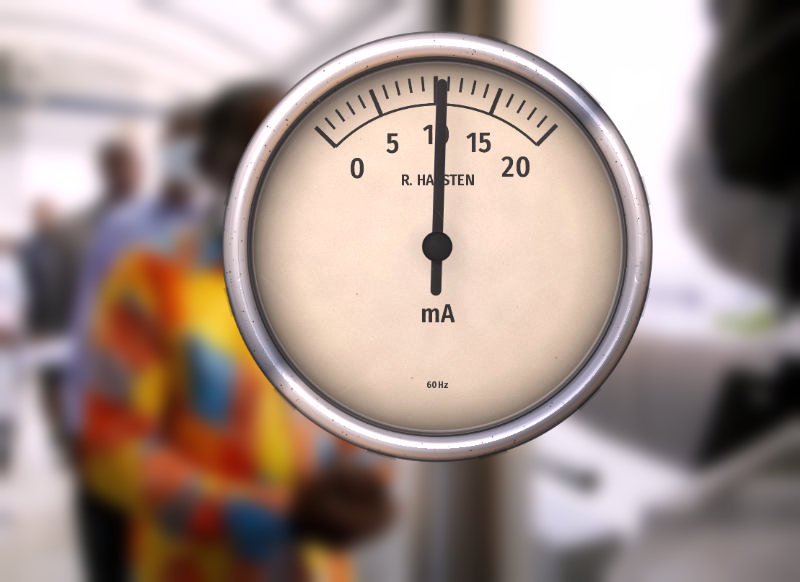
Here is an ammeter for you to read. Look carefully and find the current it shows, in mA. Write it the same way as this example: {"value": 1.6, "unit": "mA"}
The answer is {"value": 10.5, "unit": "mA"}
